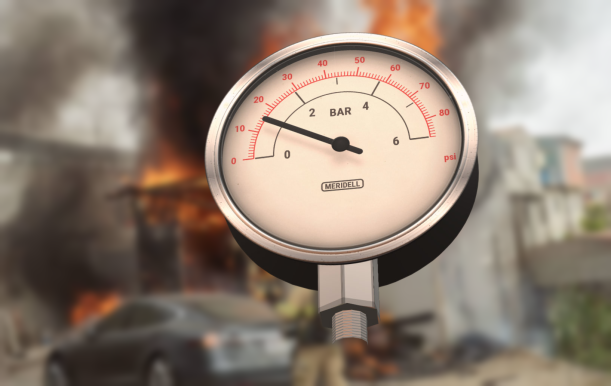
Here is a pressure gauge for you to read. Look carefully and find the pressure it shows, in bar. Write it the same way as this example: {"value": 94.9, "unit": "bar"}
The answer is {"value": 1, "unit": "bar"}
